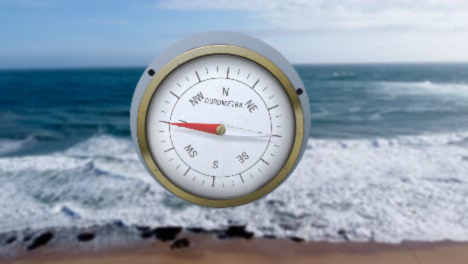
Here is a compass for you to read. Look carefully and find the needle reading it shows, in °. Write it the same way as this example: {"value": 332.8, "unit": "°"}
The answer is {"value": 270, "unit": "°"}
